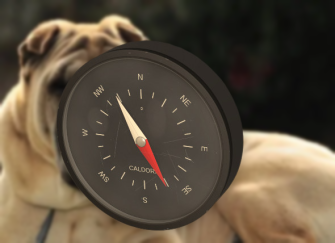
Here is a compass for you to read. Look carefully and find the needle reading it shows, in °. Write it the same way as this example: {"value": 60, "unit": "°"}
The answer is {"value": 150, "unit": "°"}
